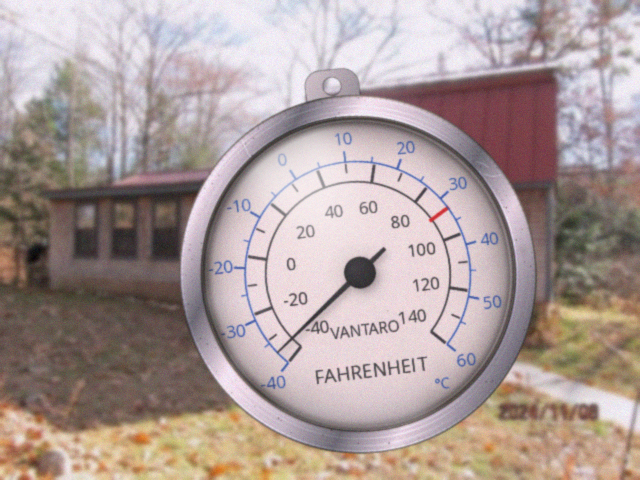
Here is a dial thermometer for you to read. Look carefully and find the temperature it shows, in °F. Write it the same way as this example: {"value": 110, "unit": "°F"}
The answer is {"value": -35, "unit": "°F"}
